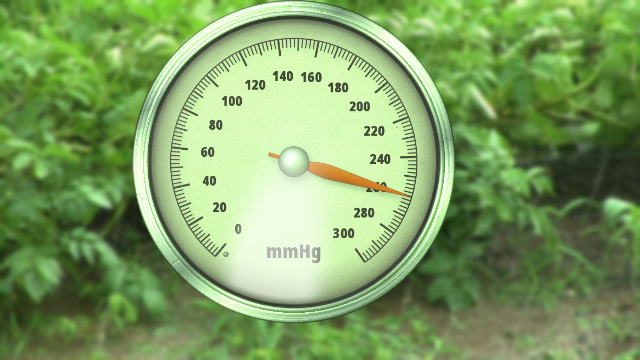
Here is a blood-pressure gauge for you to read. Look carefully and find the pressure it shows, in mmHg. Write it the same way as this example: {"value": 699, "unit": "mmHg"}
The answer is {"value": 260, "unit": "mmHg"}
